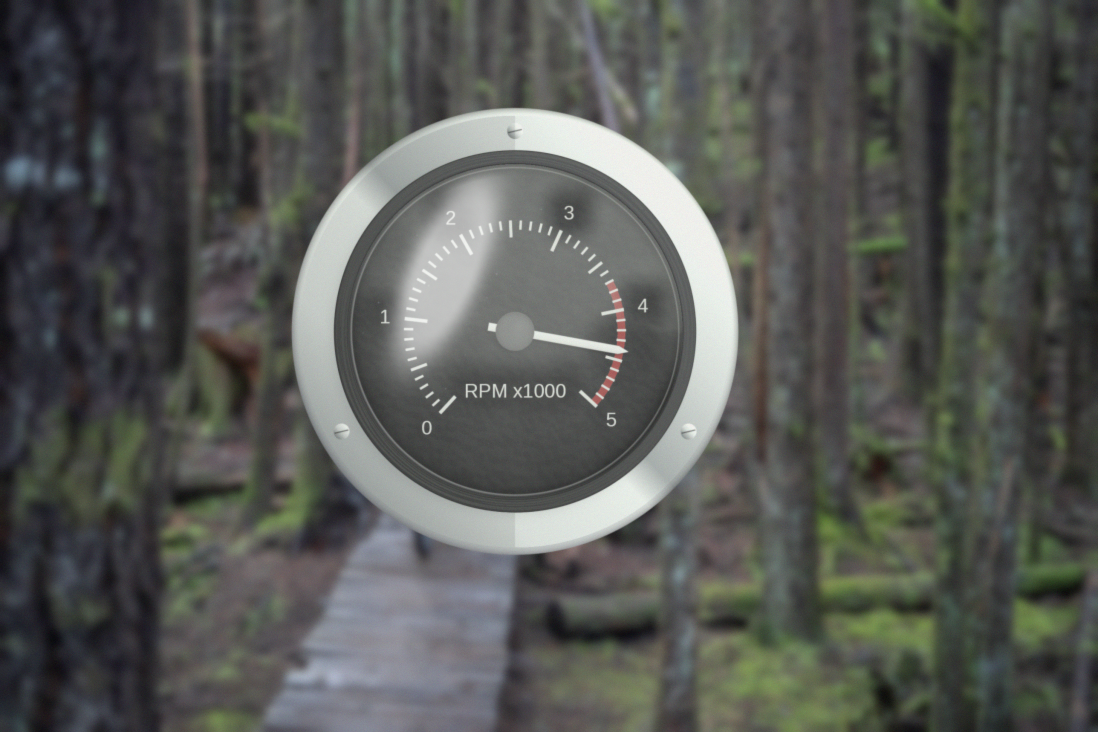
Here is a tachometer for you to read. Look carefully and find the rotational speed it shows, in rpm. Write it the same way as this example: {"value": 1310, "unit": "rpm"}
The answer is {"value": 4400, "unit": "rpm"}
